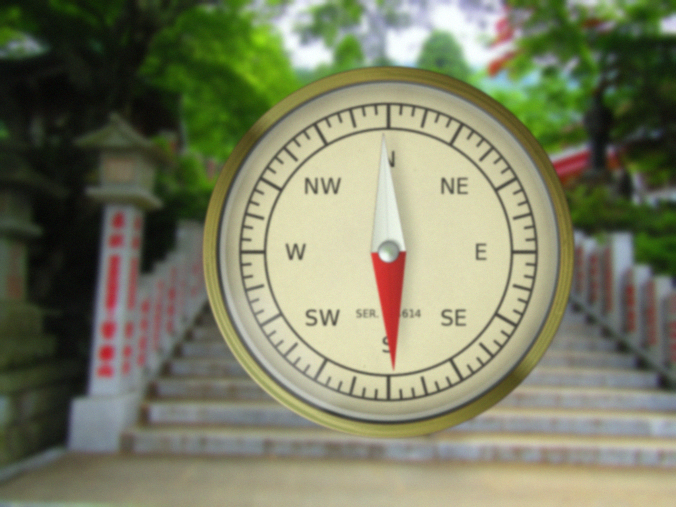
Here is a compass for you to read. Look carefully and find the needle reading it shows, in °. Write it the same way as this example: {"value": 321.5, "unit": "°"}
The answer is {"value": 177.5, "unit": "°"}
